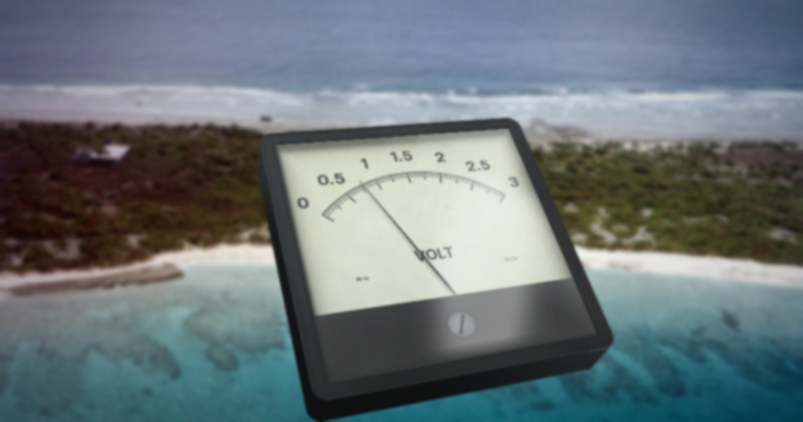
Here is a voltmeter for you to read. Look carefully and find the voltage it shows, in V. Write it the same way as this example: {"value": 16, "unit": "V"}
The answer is {"value": 0.75, "unit": "V"}
